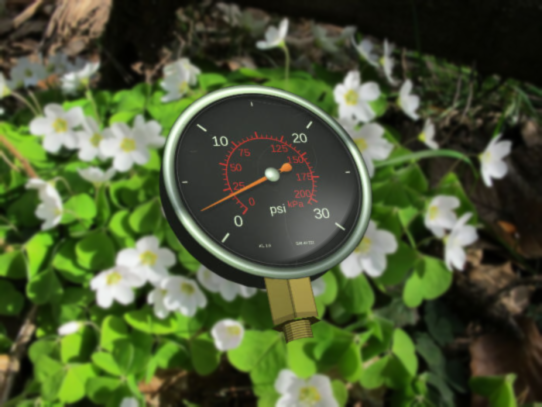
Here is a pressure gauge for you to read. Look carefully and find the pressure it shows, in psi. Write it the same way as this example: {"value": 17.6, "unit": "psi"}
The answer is {"value": 2.5, "unit": "psi"}
